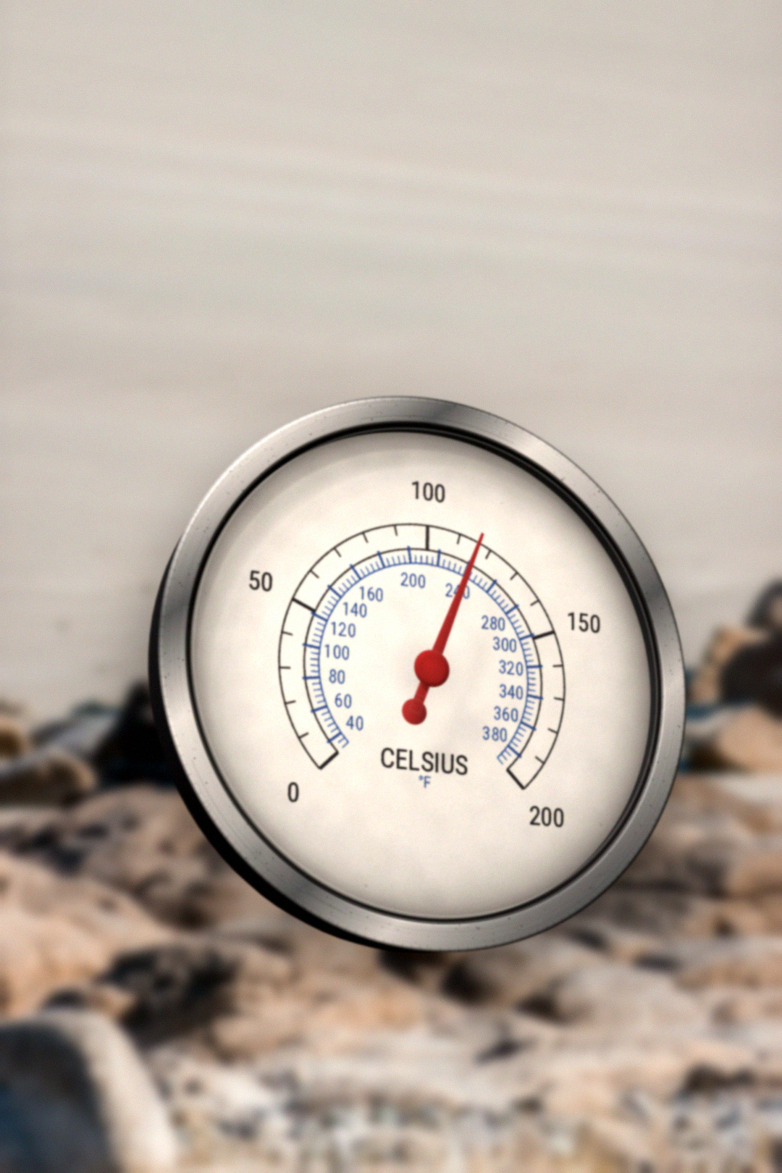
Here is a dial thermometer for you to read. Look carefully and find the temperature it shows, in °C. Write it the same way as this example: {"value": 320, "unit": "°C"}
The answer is {"value": 115, "unit": "°C"}
